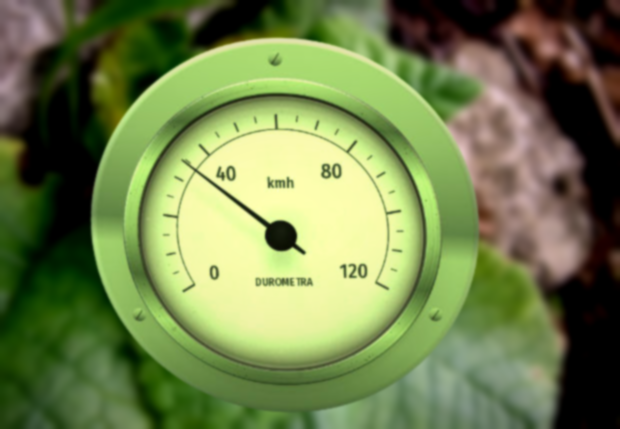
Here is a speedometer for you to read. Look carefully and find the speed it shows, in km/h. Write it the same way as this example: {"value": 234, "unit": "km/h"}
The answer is {"value": 35, "unit": "km/h"}
